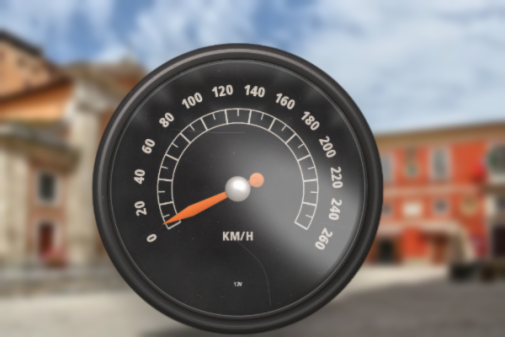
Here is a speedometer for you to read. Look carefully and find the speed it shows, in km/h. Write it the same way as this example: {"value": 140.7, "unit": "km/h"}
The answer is {"value": 5, "unit": "km/h"}
